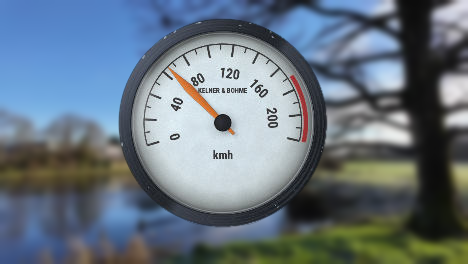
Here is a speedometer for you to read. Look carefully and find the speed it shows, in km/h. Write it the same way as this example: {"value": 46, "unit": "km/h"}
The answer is {"value": 65, "unit": "km/h"}
